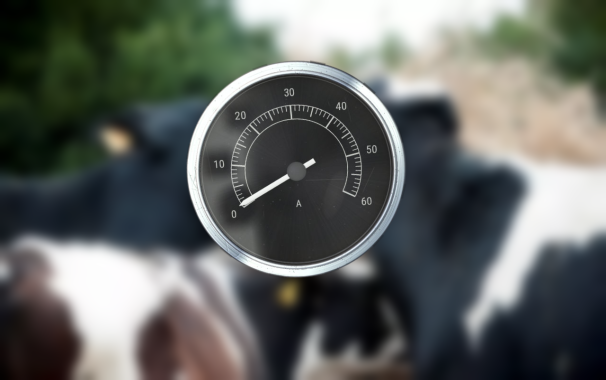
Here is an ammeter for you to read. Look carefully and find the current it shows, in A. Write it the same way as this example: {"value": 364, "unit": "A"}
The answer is {"value": 1, "unit": "A"}
